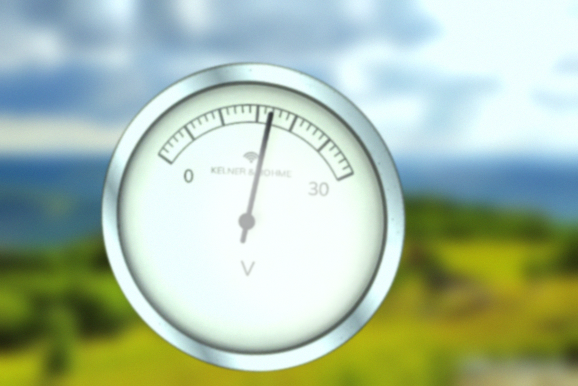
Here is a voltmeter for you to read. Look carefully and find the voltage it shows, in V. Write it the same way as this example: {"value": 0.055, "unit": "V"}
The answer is {"value": 17, "unit": "V"}
